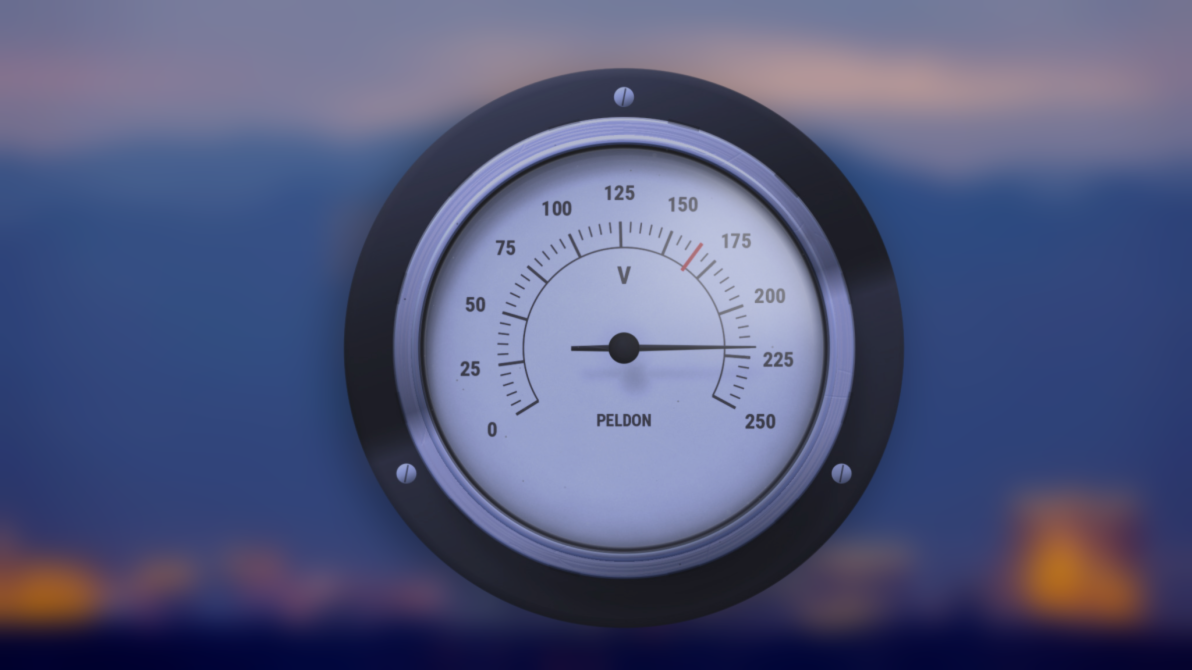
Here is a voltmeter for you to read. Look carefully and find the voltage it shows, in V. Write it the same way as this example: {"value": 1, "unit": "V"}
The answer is {"value": 220, "unit": "V"}
